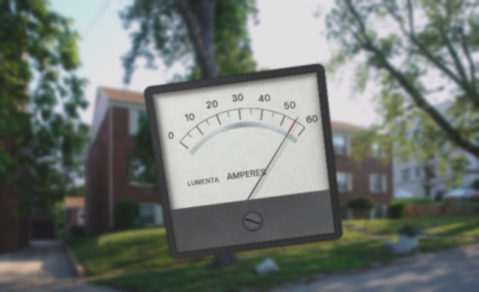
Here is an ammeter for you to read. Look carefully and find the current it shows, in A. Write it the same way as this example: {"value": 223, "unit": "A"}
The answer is {"value": 55, "unit": "A"}
